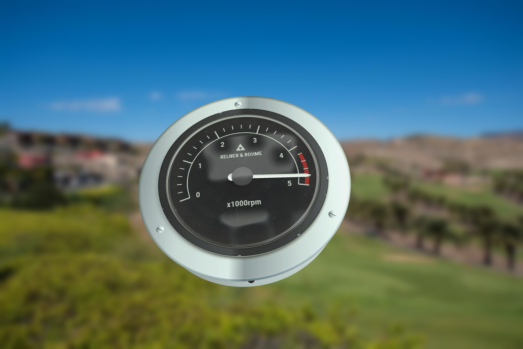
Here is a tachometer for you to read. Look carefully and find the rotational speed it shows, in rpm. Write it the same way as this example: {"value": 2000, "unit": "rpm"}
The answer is {"value": 4800, "unit": "rpm"}
